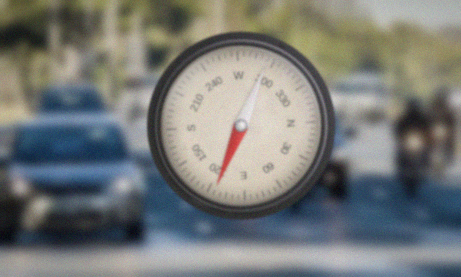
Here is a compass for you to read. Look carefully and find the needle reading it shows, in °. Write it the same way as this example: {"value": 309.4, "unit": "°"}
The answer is {"value": 115, "unit": "°"}
